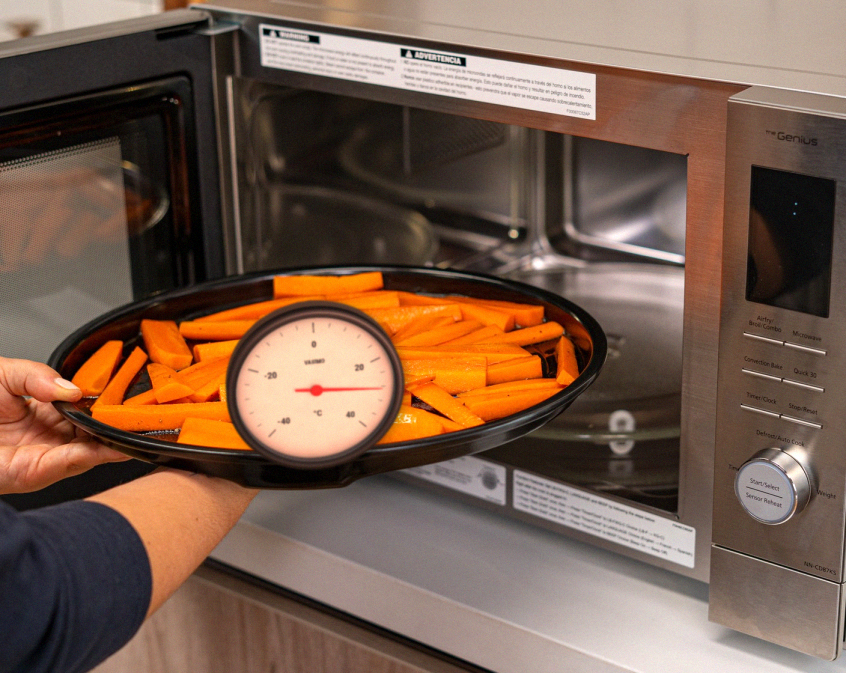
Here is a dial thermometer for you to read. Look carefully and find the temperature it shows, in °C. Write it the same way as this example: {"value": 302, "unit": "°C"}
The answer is {"value": 28, "unit": "°C"}
